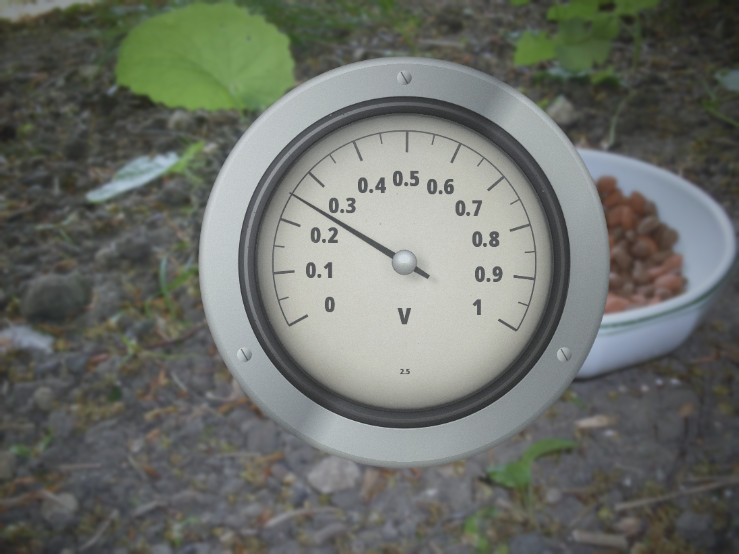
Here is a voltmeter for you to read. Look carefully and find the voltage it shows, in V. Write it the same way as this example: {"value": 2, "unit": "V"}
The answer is {"value": 0.25, "unit": "V"}
